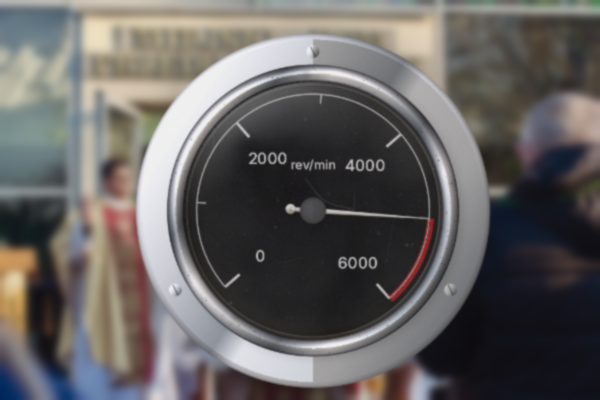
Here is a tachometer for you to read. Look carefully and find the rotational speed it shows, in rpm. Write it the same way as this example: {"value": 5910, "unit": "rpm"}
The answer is {"value": 5000, "unit": "rpm"}
